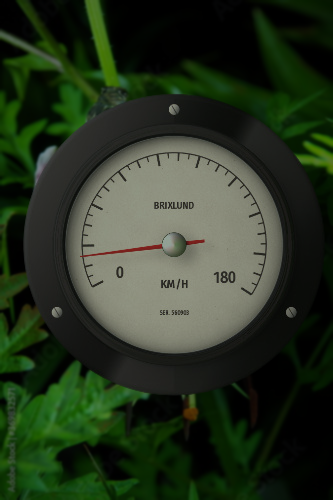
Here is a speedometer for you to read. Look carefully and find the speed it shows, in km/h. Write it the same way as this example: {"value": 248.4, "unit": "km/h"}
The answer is {"value": 15, "unit": "km/h"}
